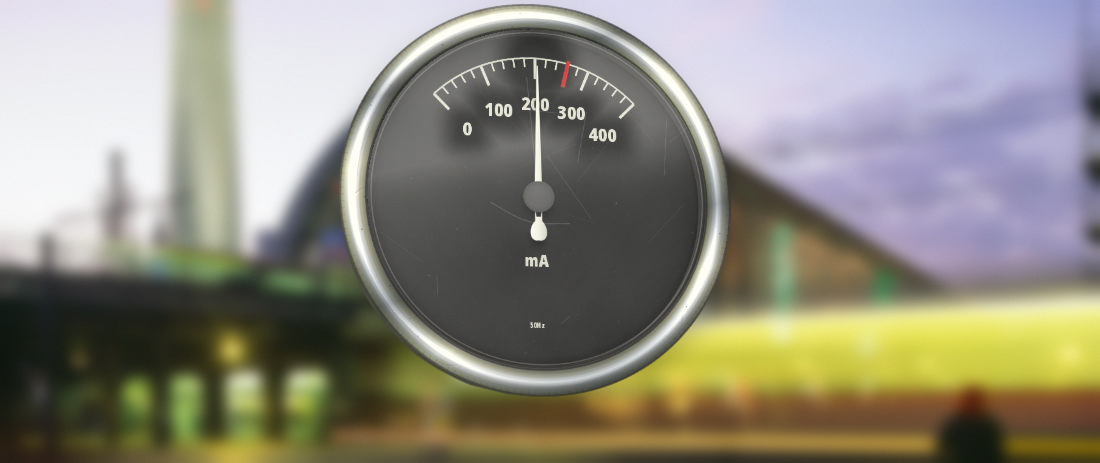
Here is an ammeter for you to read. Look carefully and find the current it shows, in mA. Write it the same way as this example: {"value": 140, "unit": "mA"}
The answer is {"value": 200, "unit": "mA"}
